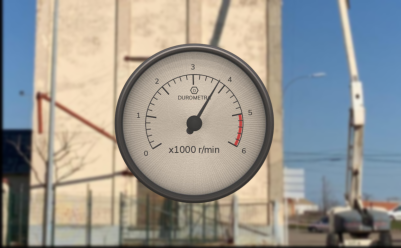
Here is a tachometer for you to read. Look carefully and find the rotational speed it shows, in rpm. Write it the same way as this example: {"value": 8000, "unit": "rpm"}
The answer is {"value": 3800, "unit": "rpm"}
